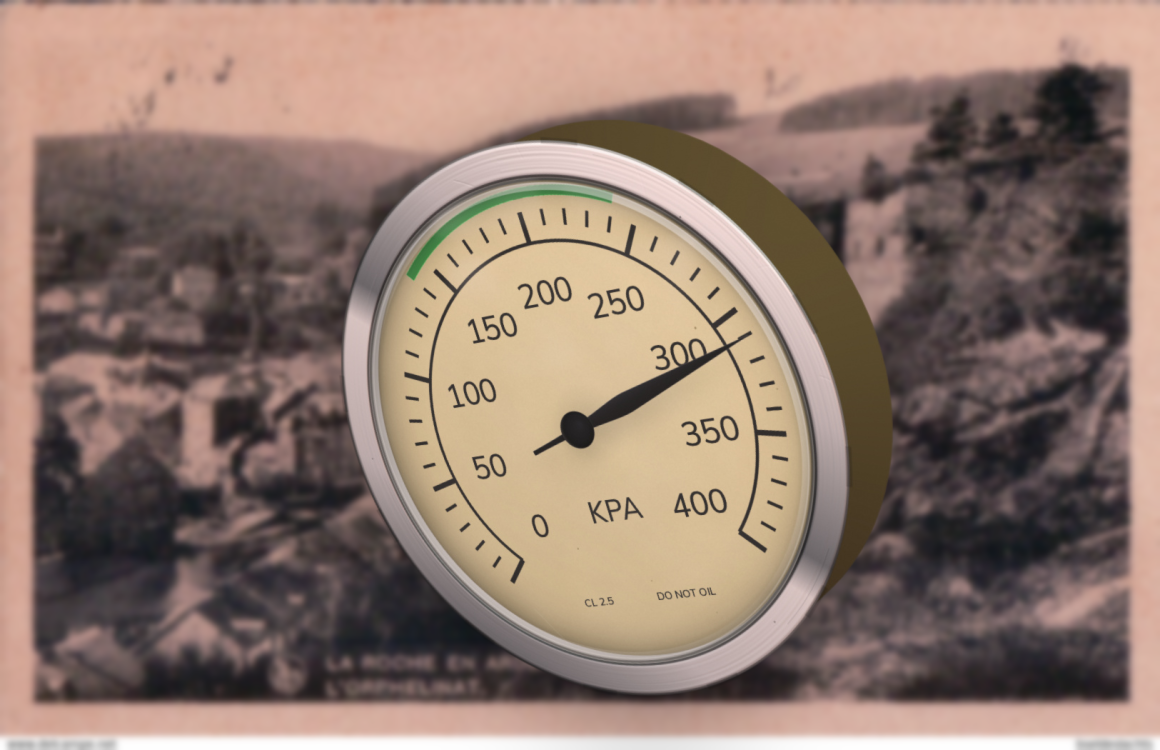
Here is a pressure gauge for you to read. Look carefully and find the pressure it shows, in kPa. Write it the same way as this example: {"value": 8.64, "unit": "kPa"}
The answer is {"value": 310, "unit": "kPa"}
